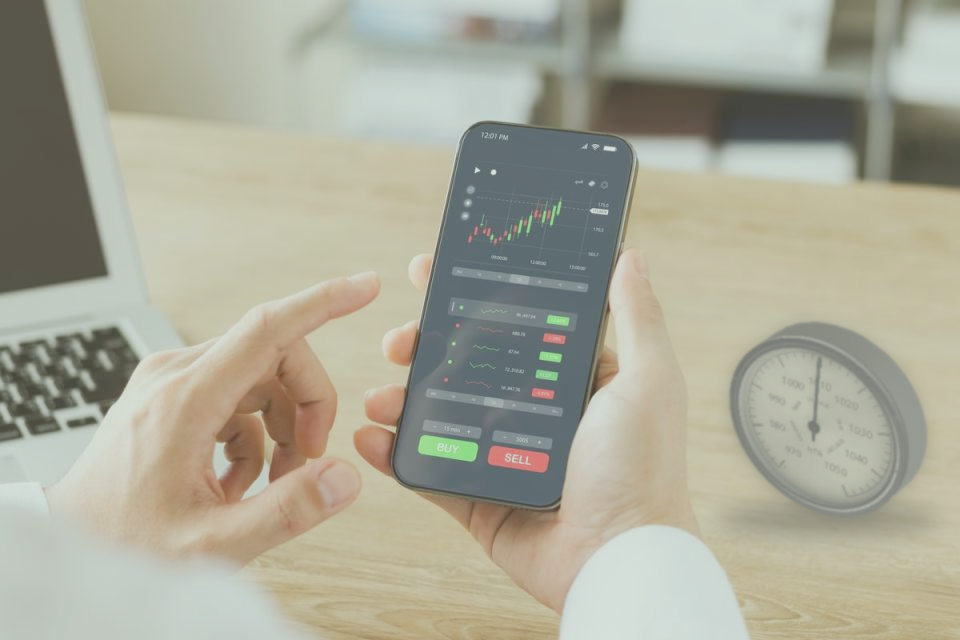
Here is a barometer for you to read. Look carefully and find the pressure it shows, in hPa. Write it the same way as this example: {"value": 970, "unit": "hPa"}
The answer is {"value": 1010, "unit": "hPa"}
